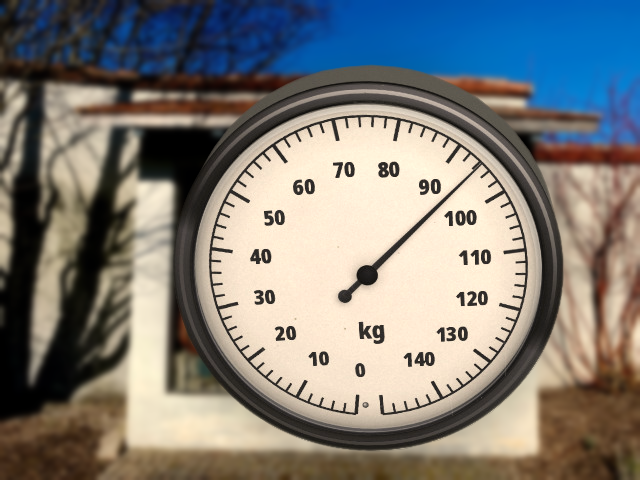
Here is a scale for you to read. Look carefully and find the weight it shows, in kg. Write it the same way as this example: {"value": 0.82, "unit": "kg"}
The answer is {"value": 94, "unit": "kg"}
